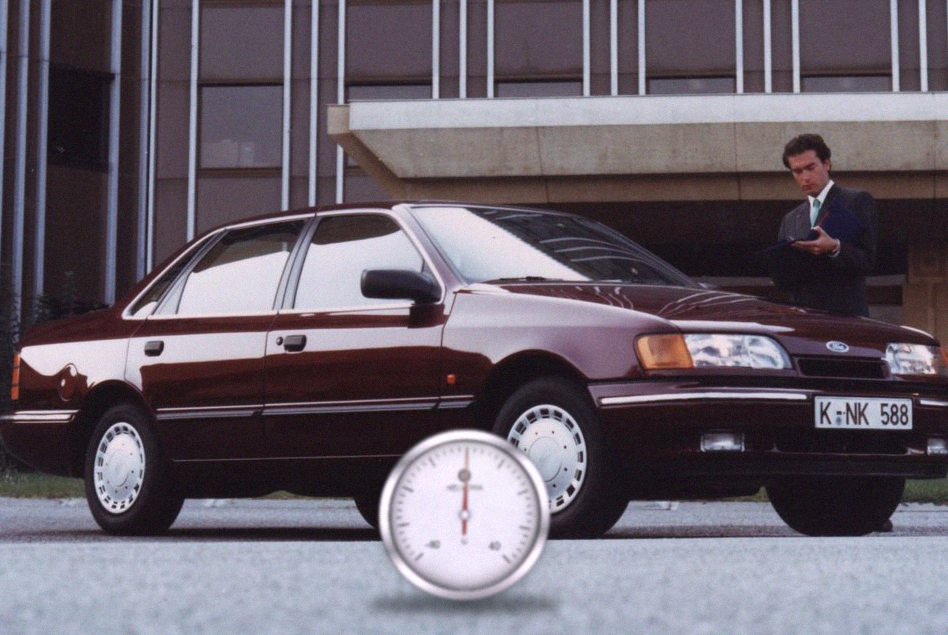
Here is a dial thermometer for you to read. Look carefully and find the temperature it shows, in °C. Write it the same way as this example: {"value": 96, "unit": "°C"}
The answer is {"value": 0, "unit": "°C"}
